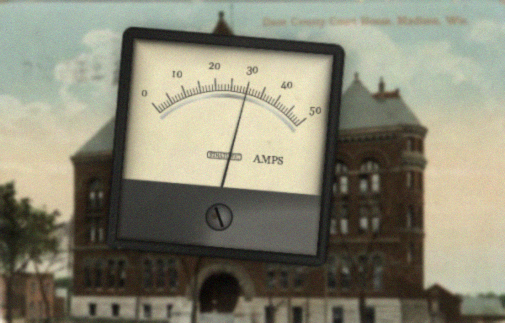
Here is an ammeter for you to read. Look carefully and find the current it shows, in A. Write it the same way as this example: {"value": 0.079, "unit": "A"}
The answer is {"value": 30, "unit": "A"}
